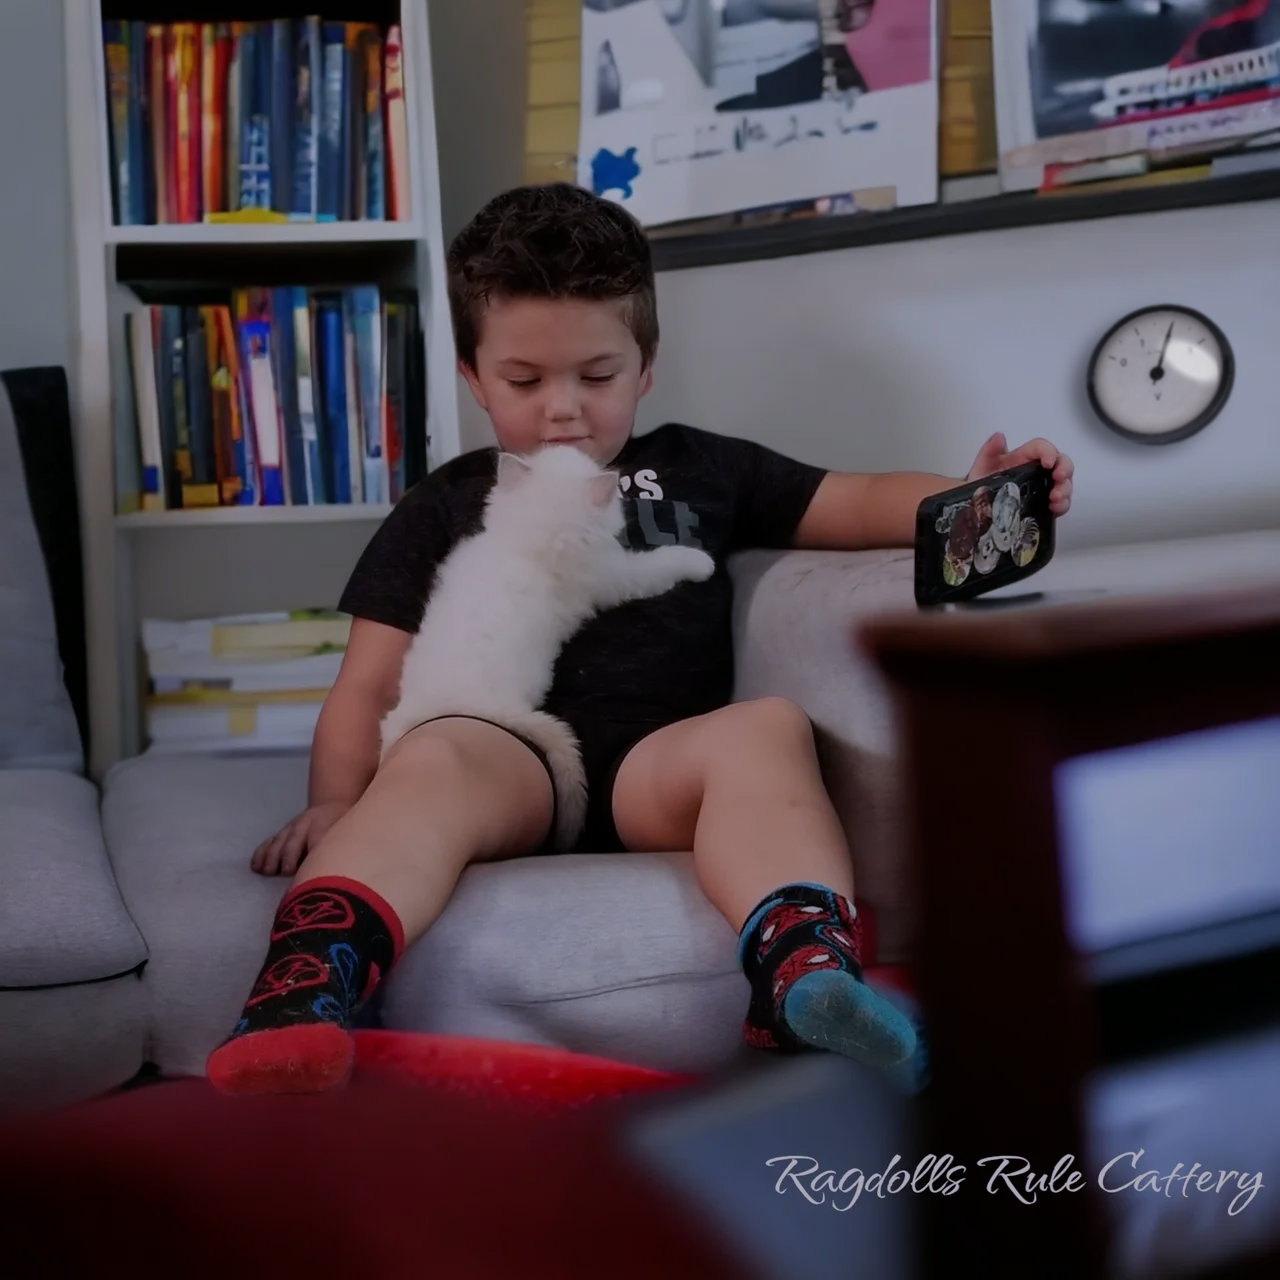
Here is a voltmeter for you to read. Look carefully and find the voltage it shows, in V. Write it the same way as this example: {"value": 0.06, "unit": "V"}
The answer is {"value": 2, "unit": "V"}
